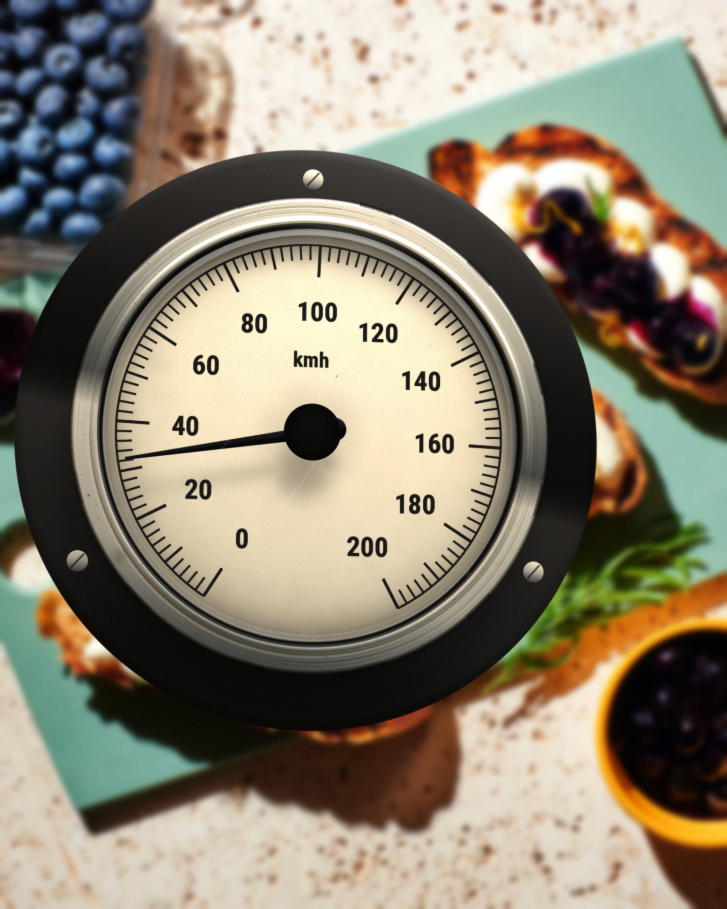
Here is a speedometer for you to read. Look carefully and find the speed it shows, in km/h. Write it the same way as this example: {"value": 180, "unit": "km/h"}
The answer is {"value": 32, "unit": "km/h"}
